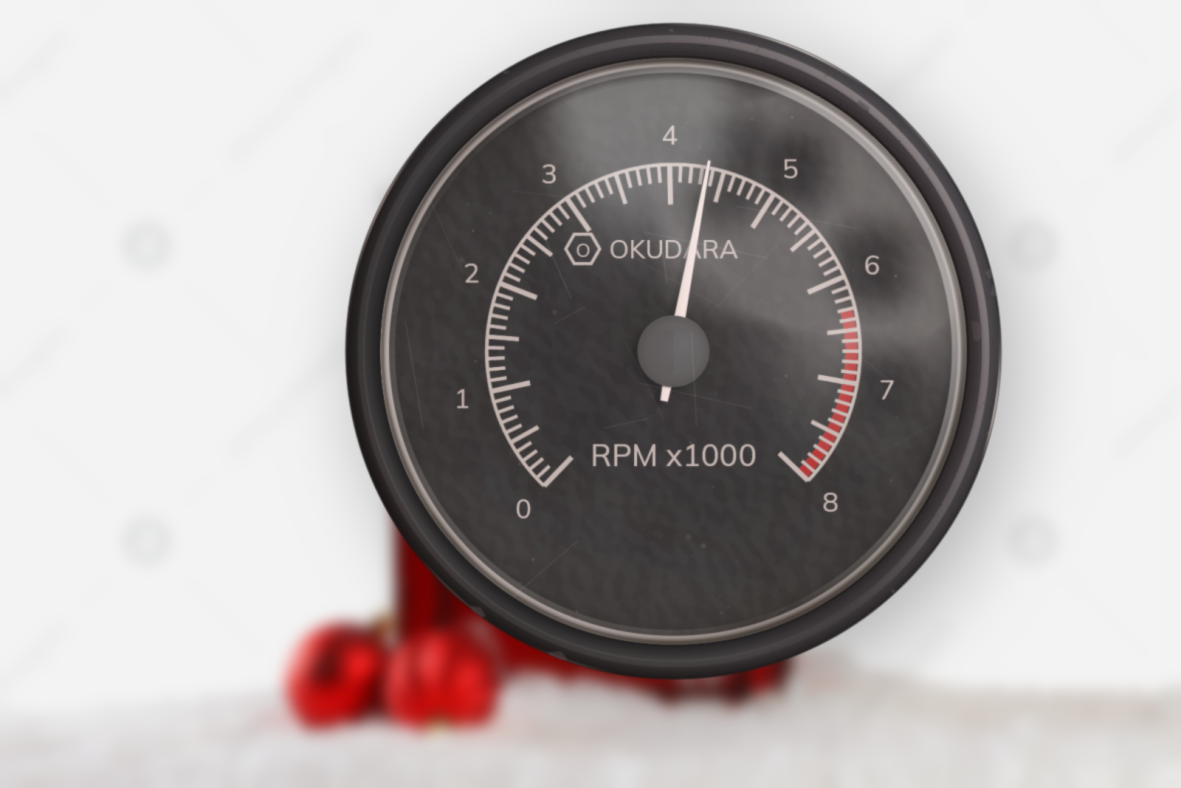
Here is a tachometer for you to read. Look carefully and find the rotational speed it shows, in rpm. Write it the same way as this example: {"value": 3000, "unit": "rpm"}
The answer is {"value": 4350, "unit": "rpm"}
